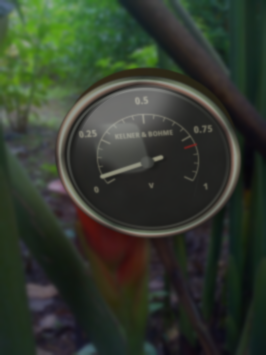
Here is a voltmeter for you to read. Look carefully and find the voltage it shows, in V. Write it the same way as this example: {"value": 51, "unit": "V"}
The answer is {"value": 0.05, "unit": "V"}
